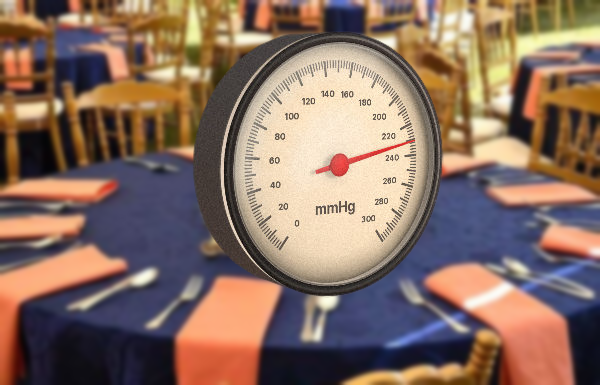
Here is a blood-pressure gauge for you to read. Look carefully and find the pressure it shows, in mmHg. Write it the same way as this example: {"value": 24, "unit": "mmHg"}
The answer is {"value": 230, "unit": "mmHg"}
